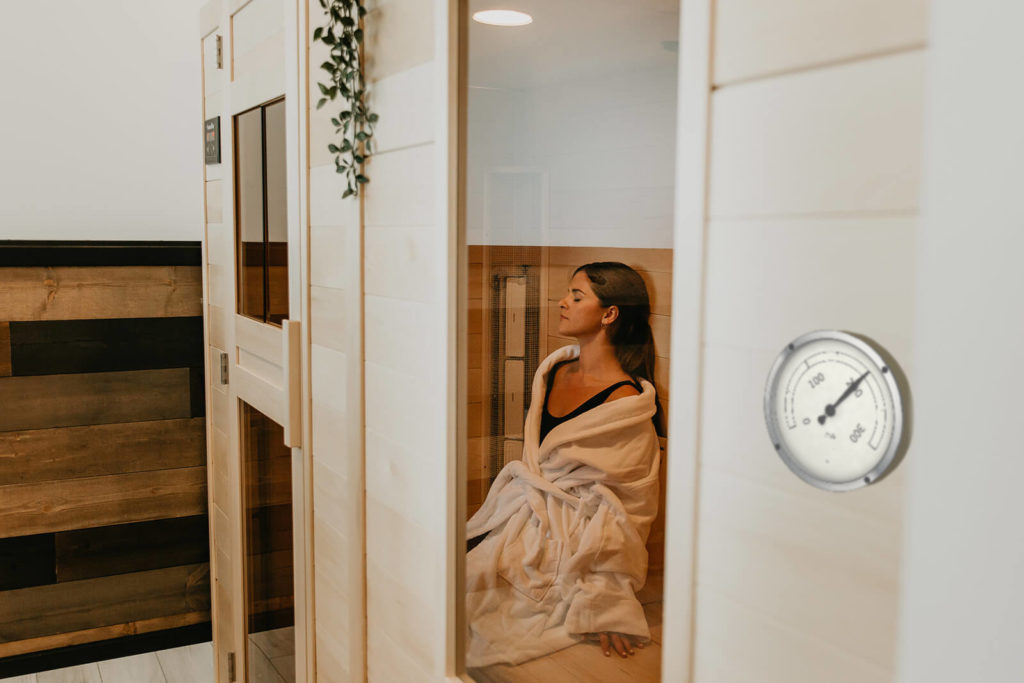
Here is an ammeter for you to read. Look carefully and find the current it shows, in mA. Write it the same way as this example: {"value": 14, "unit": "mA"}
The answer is {"value": 200, "unit": "mA"}
